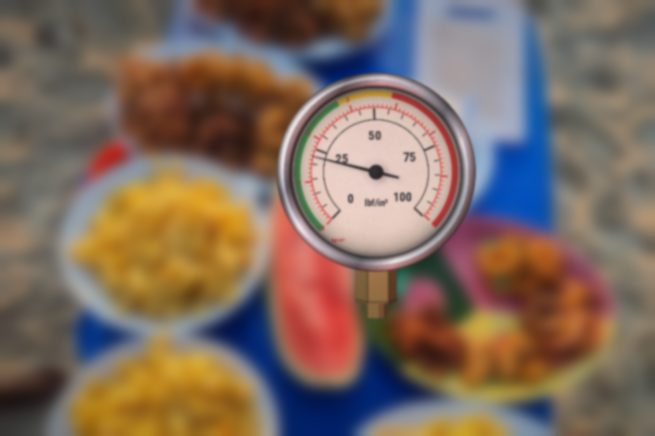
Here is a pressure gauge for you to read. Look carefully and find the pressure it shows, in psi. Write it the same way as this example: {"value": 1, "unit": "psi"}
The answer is {"value": 22.5, "unit": "psi"}
